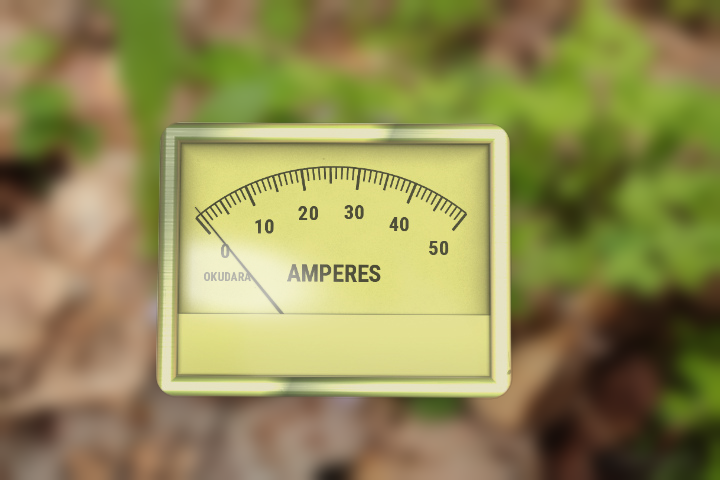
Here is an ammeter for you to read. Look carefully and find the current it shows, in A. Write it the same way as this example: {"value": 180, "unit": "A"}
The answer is {"value": 1, "unit": "A"}
